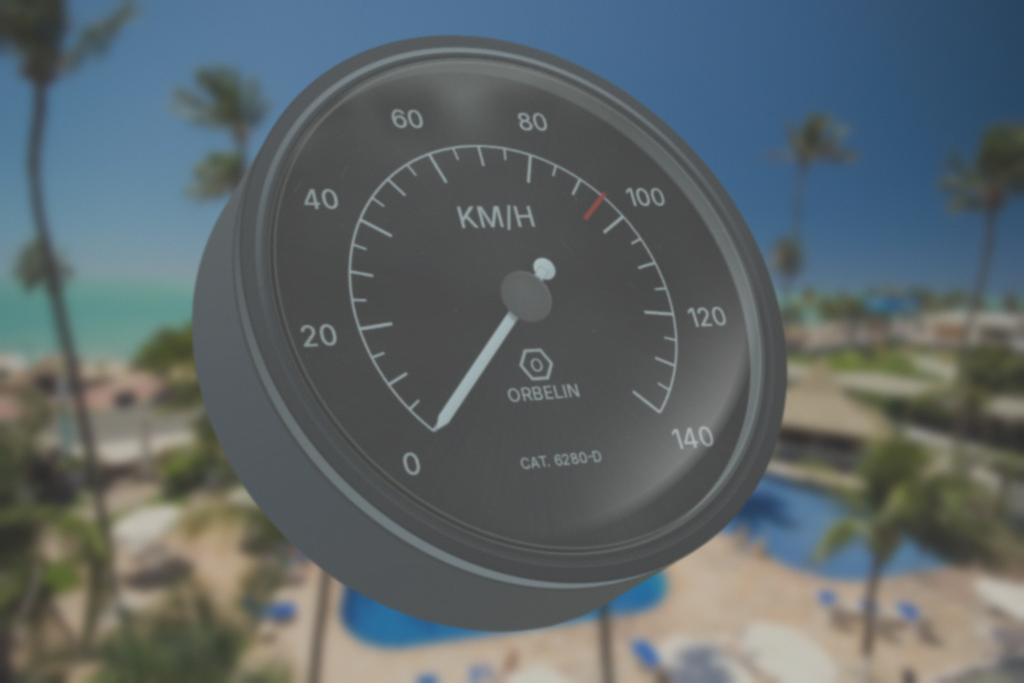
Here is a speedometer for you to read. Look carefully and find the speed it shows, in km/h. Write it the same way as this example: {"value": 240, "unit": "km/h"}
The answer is {"value": 0, "unit": "km/h"}
